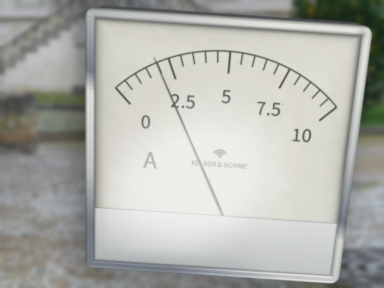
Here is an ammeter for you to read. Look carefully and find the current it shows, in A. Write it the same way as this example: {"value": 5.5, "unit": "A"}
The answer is {"value": 2, "unit": "A"}
